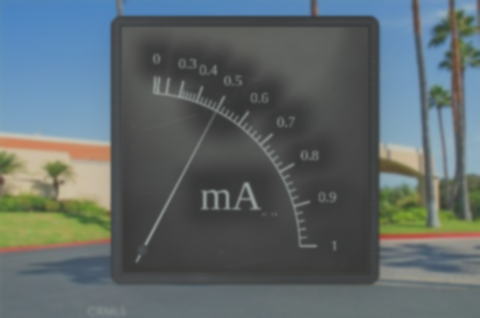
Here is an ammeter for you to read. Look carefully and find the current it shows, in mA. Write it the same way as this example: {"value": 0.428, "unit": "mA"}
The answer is {"value": 0.5, "unit": "mA"}
